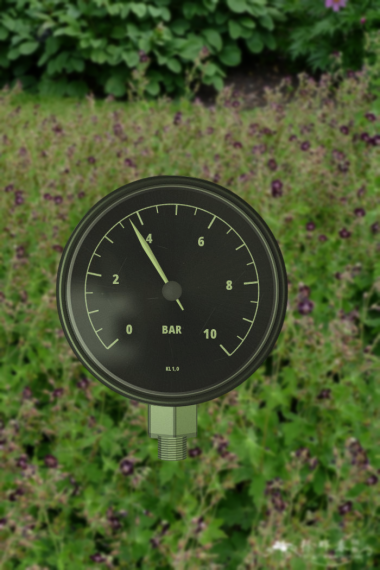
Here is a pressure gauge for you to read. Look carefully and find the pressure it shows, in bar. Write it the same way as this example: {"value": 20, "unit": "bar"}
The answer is {"value": 3.75, "unit": "bar"}
